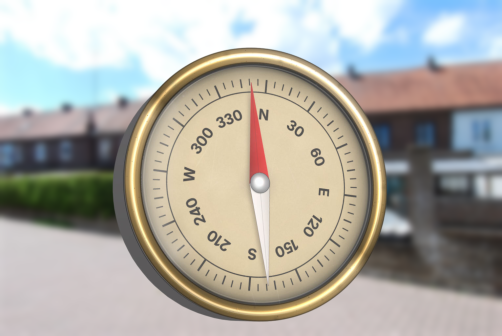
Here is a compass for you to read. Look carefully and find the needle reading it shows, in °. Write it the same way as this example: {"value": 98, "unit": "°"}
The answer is {"value": 350, "unit": "°"}
